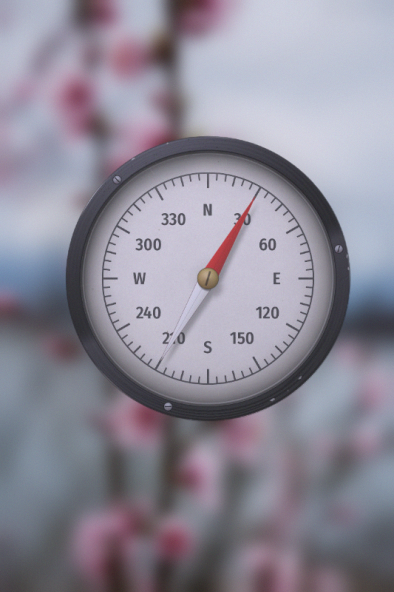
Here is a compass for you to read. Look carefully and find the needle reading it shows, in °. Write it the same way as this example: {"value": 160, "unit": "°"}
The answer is {"value": 30, "unit": "°"}
